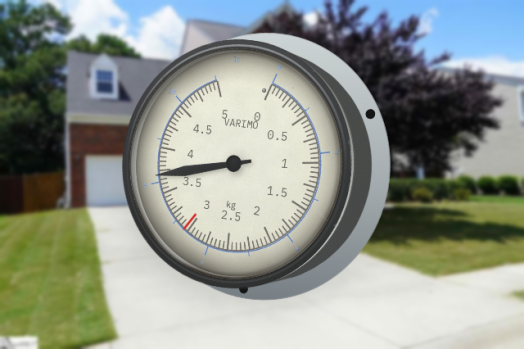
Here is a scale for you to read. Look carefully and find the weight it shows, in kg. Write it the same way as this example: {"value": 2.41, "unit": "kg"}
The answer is {"value": 3.7, "unit": "kg"}
